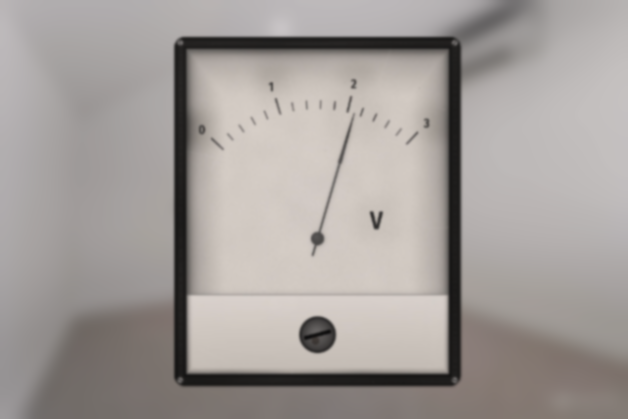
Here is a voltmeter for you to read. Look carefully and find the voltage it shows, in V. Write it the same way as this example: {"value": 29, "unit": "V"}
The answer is {"value": 2.1, "unit": "V"}
